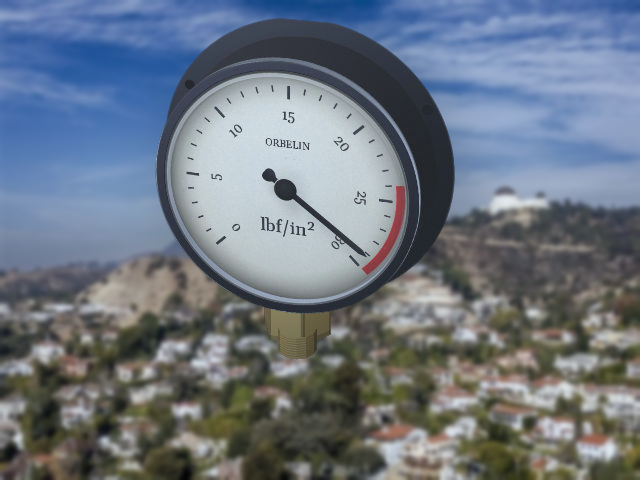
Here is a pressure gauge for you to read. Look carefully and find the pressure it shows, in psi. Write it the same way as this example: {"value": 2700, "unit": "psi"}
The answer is {"value": 29, "unit": "psi"}
